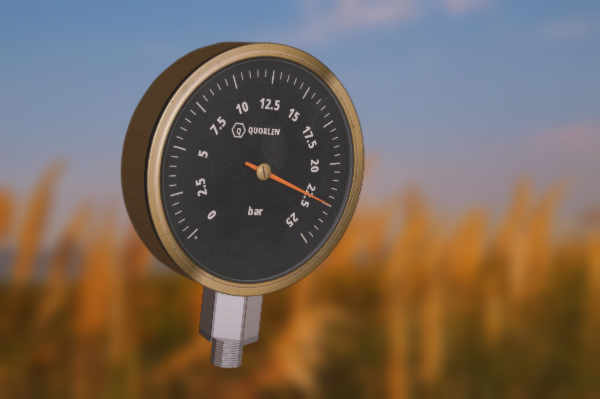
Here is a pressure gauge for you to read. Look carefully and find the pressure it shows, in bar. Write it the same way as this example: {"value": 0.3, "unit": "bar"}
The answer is {"value": 22.5, "unit": "bar"}
